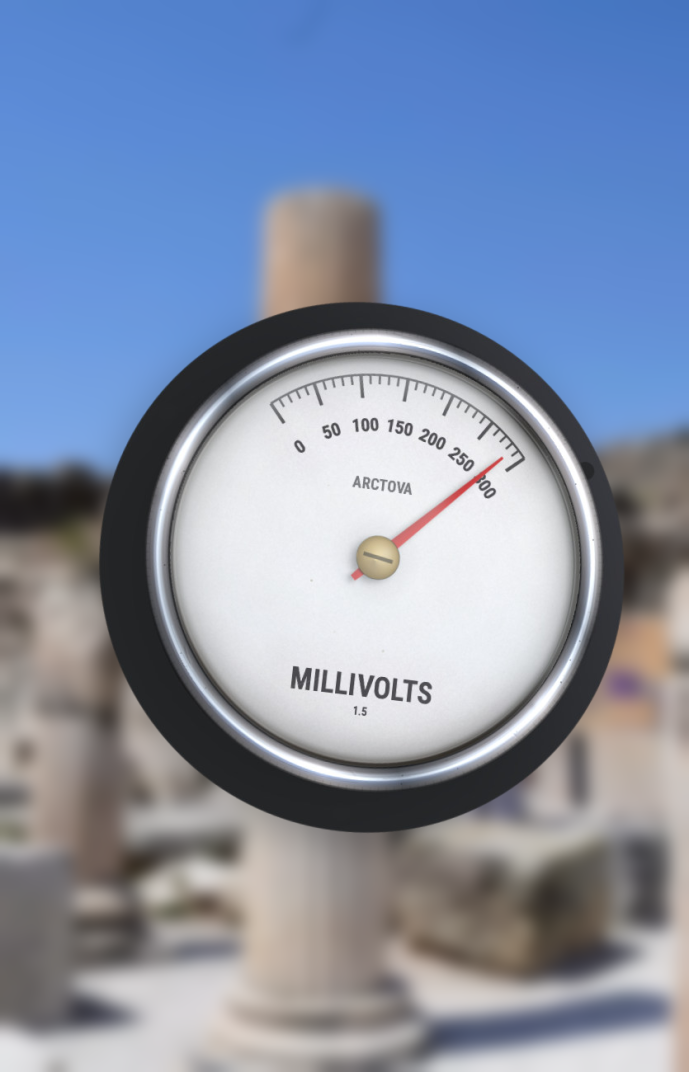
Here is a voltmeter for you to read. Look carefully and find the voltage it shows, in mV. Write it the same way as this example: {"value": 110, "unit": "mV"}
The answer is {"value": 285, "unit": "mV"}
